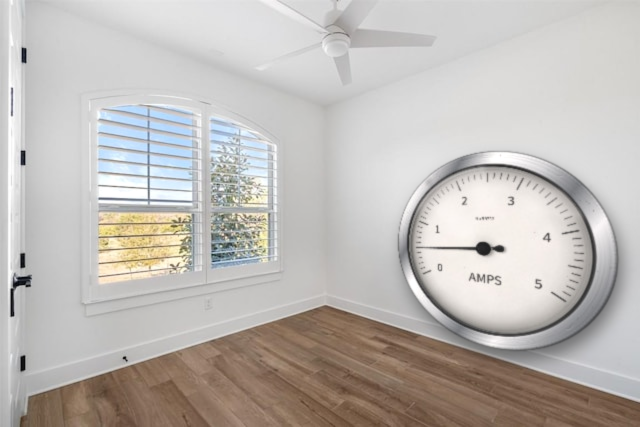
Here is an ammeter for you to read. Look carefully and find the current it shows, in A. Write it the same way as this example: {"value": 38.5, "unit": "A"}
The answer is {"value": 0.5, "unit": "A"}
